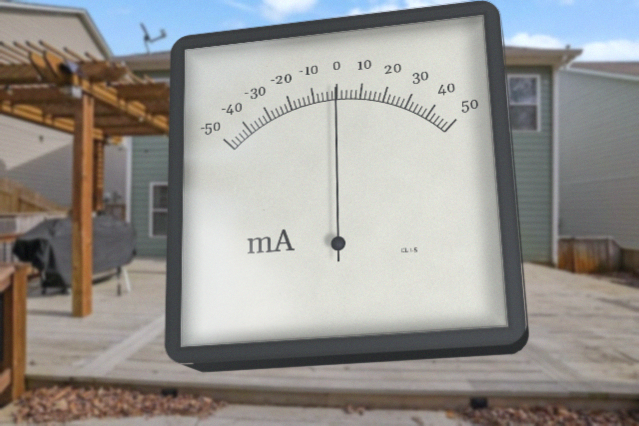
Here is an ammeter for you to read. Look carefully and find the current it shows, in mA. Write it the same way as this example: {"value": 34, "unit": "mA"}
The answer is {"value": 0, "unit": "mA"}
